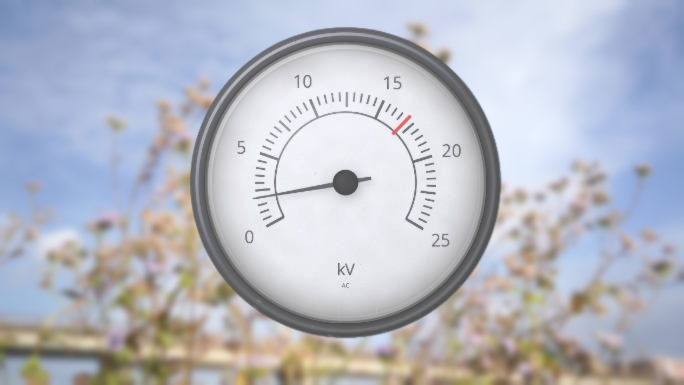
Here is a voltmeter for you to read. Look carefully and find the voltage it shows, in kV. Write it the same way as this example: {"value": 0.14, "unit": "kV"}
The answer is {"value": 2, "unit": "kV"}
